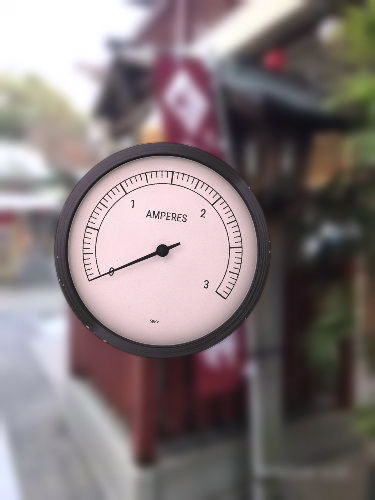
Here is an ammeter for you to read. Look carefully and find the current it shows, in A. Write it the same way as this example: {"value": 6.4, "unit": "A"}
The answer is {"value": 0, "unit": "A"}
